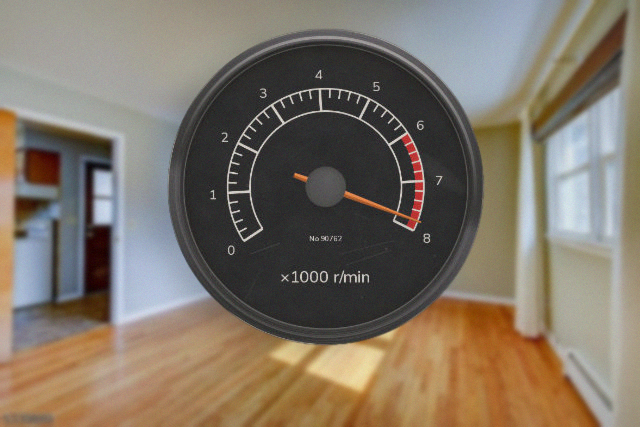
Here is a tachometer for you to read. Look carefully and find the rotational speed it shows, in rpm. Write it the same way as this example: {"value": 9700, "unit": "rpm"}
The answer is {"value": 7800, "unit": "rpm"}
